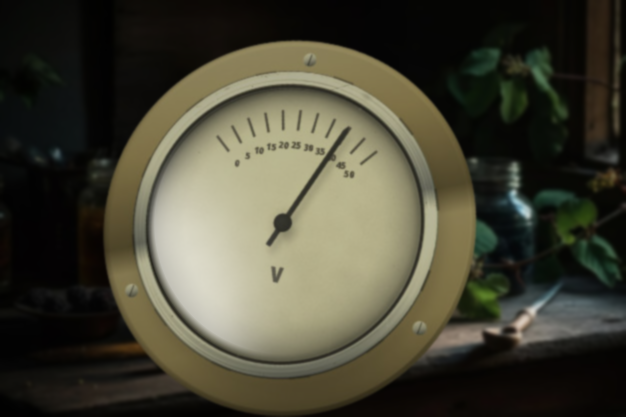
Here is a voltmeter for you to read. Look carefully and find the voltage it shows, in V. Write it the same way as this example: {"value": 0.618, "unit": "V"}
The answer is {"value": 40, "unit": "V"}
